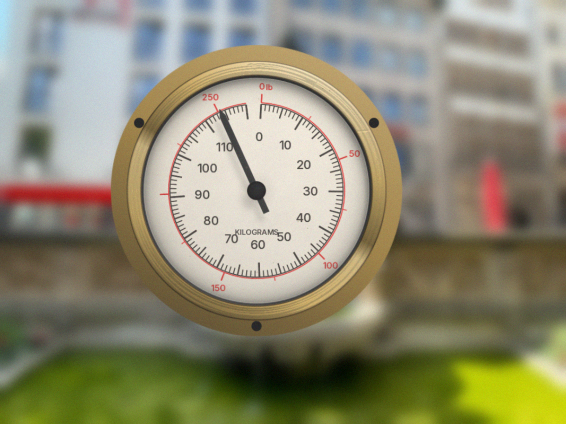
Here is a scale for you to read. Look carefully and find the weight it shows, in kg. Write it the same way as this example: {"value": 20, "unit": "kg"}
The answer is {"value": 114, "unit": "kg"}
